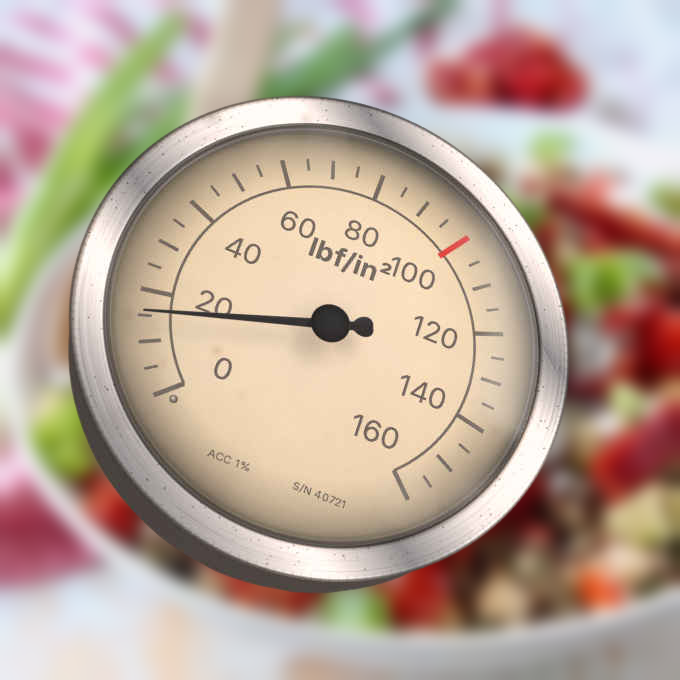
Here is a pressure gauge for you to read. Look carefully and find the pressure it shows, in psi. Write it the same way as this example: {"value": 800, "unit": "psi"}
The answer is {"value": 15, "unit": "psi"}
